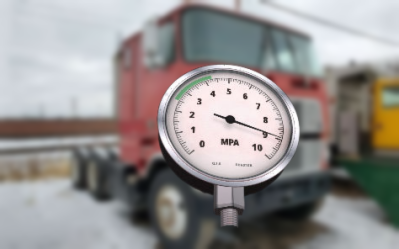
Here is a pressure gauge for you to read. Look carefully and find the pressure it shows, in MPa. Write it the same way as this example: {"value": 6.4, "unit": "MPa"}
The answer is {"value": 9, "unit": "MPa"}
